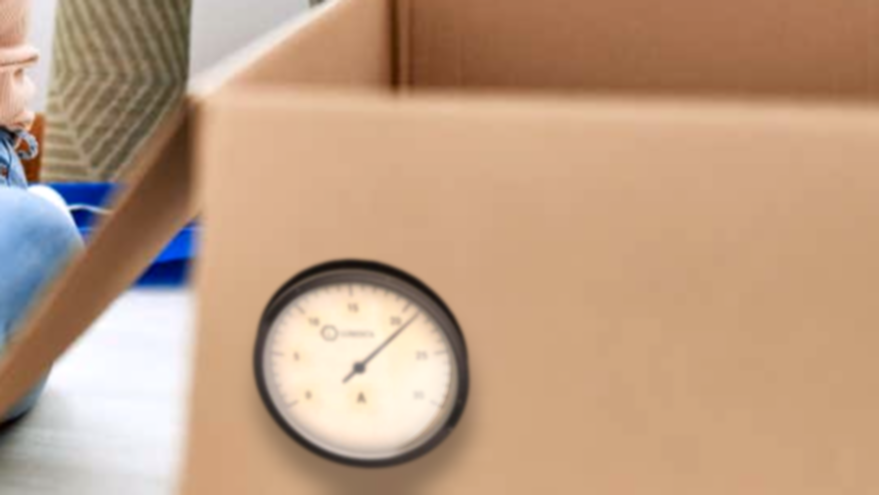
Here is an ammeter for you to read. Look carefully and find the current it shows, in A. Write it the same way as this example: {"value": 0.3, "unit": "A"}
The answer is {"value": 21, "unit": "A"}
